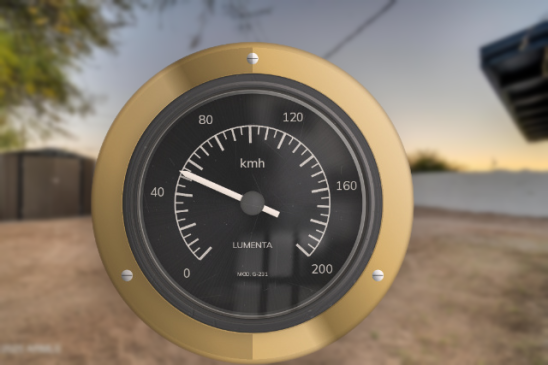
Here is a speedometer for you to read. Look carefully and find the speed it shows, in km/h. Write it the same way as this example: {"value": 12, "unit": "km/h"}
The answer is {"value": 52.5, "unit": "km/h"}
